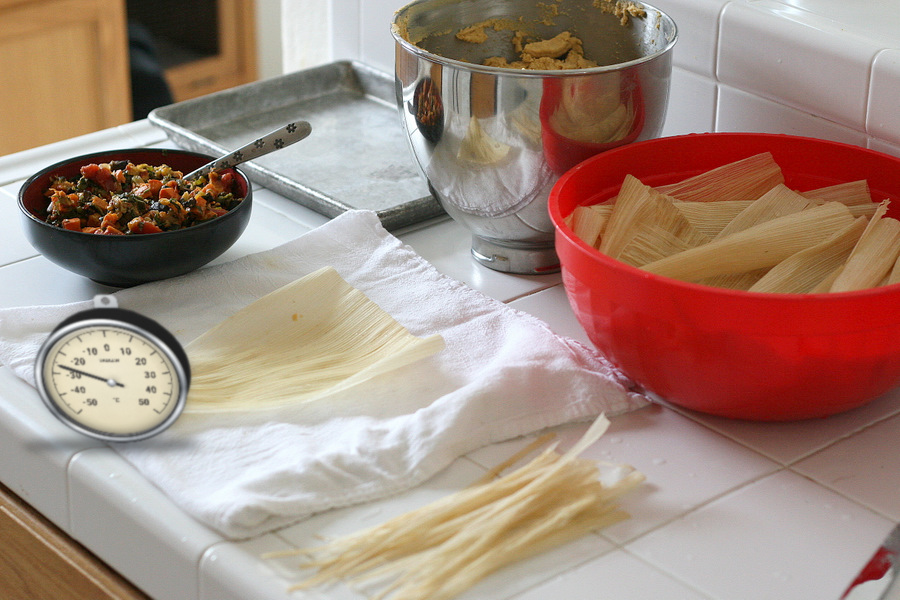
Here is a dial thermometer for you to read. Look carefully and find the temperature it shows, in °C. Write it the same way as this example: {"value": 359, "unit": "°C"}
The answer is {"value": -25, "unit": "°C"}
